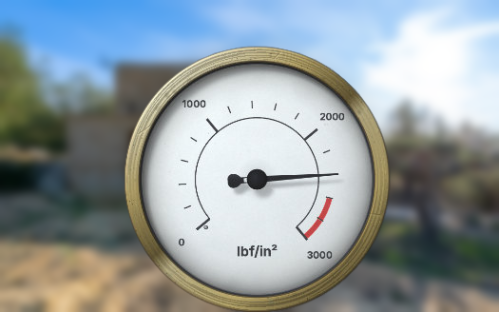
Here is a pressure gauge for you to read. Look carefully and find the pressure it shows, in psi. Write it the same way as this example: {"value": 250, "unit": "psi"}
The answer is {"value": 2400, "unit": "psi"}
